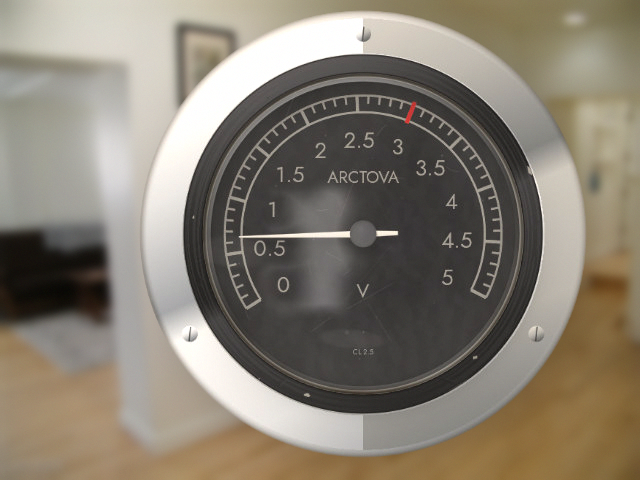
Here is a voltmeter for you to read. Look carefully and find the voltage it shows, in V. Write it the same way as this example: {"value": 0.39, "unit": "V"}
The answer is {"value": 0.65, "unit": "V"}
